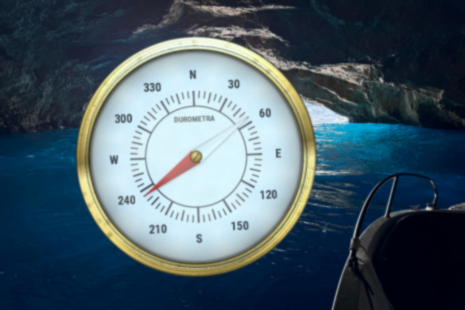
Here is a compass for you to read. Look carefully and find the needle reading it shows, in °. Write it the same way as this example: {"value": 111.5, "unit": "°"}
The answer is {"value": 235, "unit": "°"}
